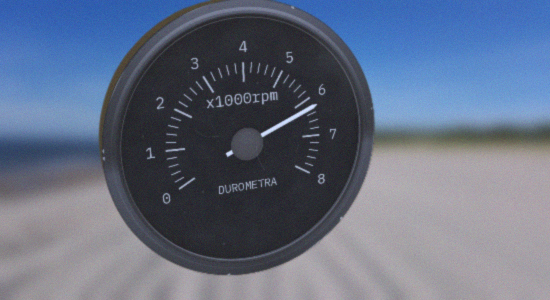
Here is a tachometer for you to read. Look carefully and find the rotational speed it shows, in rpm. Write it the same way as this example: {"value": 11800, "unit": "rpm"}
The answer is {"value": 6200, "unit": "rpm"}
